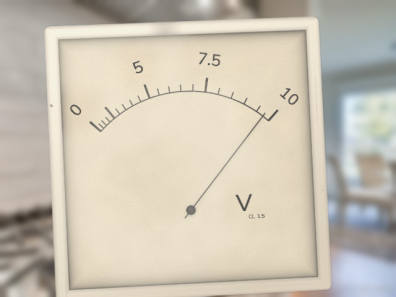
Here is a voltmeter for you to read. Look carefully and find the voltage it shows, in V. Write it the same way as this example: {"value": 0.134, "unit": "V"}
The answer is {"value": 9.75, "unit": "V"}
